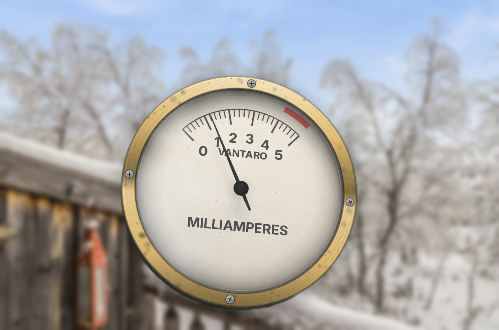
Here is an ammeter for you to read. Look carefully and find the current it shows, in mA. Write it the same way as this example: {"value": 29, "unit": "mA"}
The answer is {"value": 1.2, "unit": "mA"}
